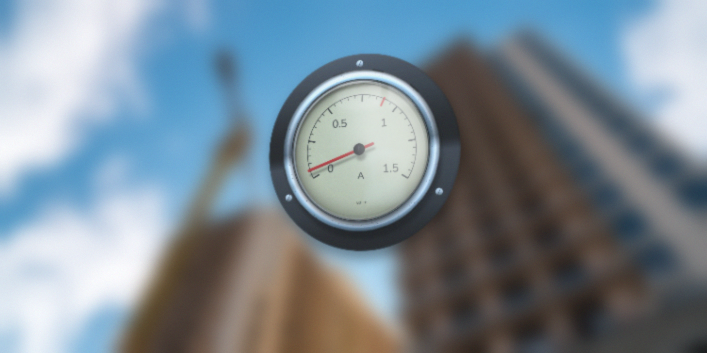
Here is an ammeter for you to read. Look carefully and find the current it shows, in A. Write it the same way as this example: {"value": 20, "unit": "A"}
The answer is {"value": 0.05, "unit": "A"}
